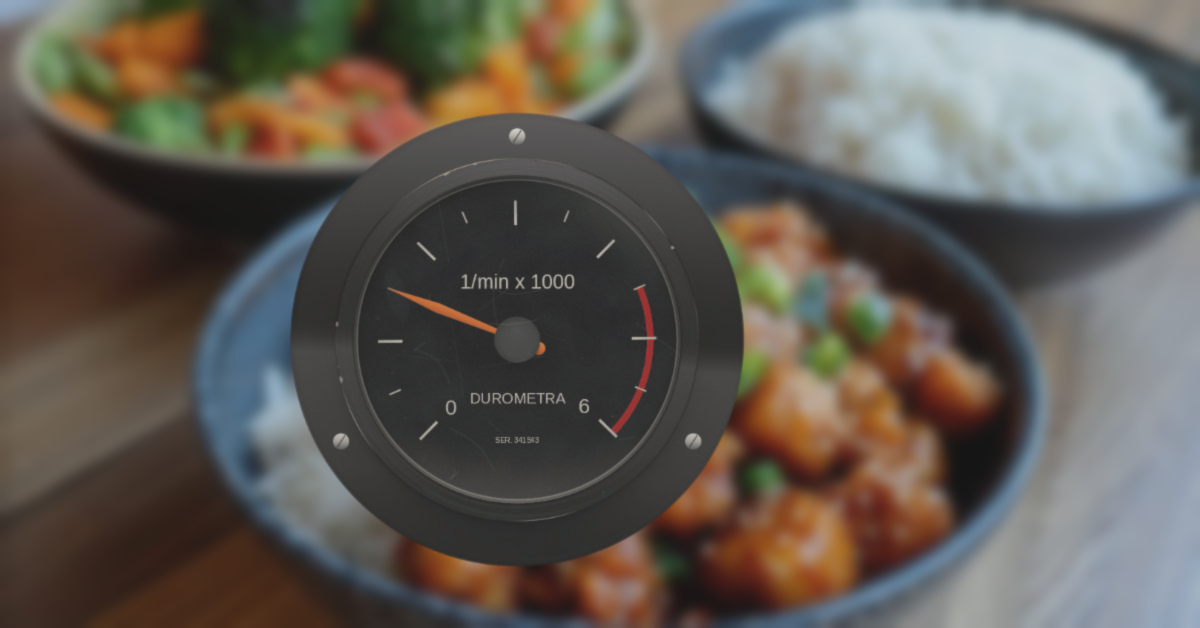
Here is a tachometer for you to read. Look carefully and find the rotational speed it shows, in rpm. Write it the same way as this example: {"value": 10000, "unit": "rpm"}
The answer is {"value": 1500, "unit": "rpm"}
